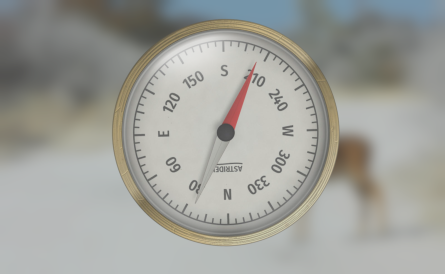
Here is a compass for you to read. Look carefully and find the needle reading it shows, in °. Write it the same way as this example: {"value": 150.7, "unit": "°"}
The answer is {"value": 205, "unit": "°"}
